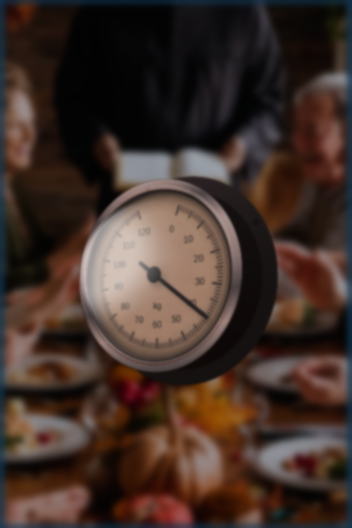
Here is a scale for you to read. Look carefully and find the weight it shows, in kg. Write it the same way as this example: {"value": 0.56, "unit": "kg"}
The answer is {"value": 40, "unit": "kg"}
